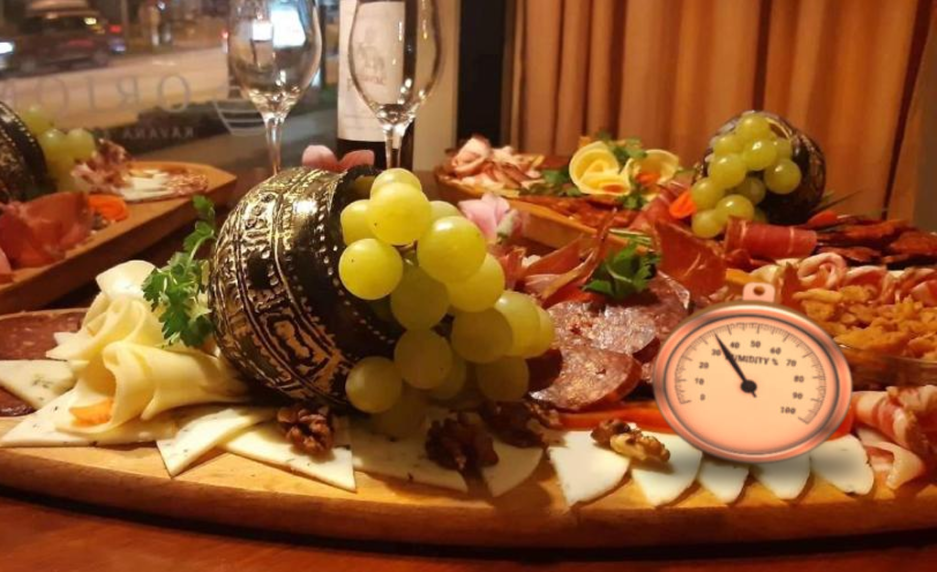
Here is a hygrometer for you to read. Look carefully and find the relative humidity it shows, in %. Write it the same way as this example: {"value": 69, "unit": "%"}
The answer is {"value": 35, "unit": "%"}
